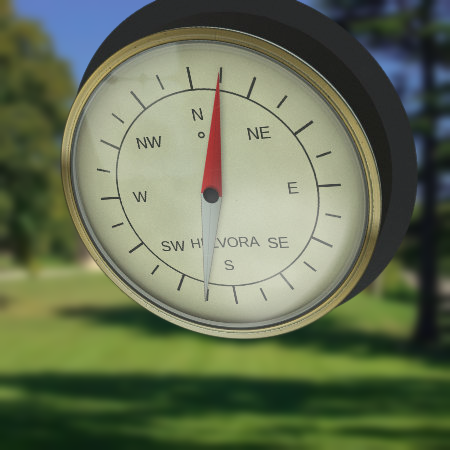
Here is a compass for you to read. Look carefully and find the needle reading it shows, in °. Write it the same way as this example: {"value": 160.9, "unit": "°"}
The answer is {"value": 15, "unit": "°"}
